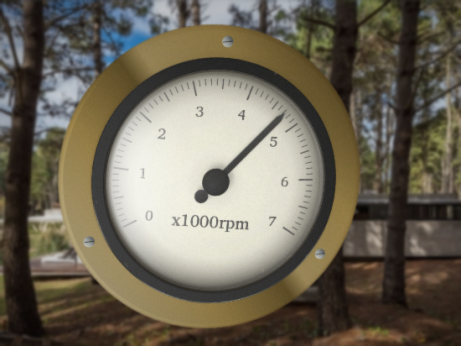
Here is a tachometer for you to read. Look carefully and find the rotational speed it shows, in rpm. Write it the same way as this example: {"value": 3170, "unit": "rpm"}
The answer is {"value": 4700, "unit": "rpm"}
